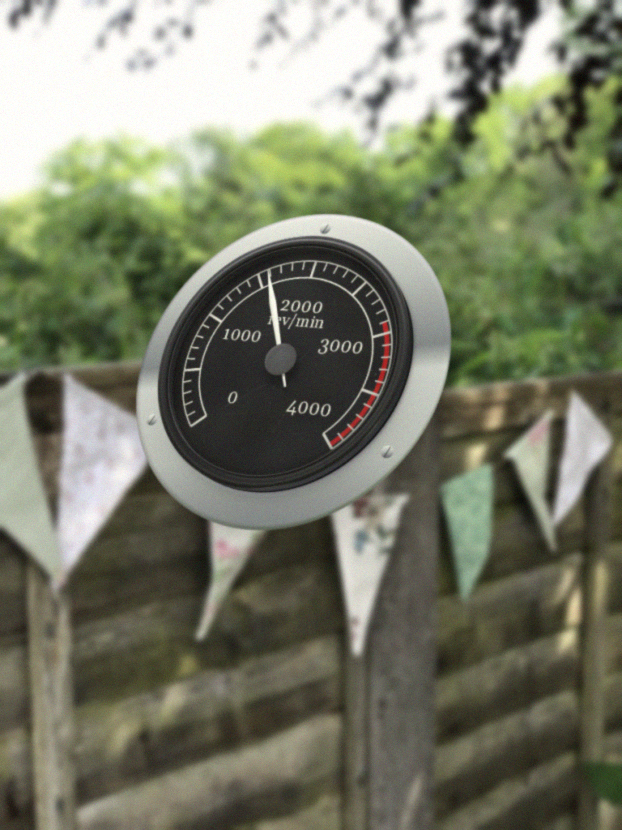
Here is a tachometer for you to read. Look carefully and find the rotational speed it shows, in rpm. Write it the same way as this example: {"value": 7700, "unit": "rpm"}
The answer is {"value": 1600, "unit": "rpm"}
